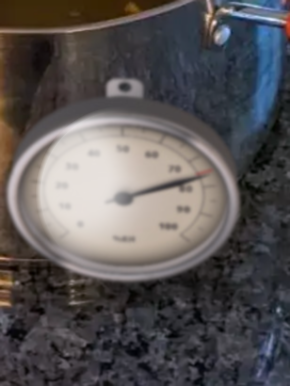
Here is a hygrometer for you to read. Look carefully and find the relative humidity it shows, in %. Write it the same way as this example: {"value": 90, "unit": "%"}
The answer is {"value": 75, "unit": "%"}
